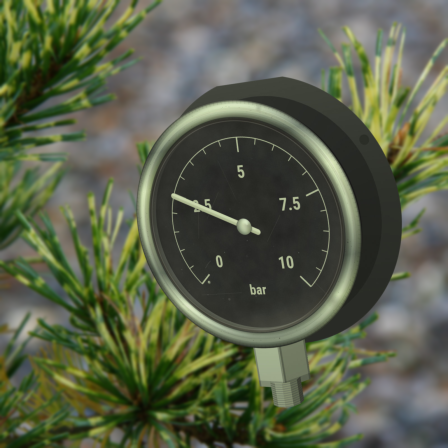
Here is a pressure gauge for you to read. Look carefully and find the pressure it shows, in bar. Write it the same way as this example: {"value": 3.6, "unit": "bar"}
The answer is {"value": 2.5, "unit": "bar"}
